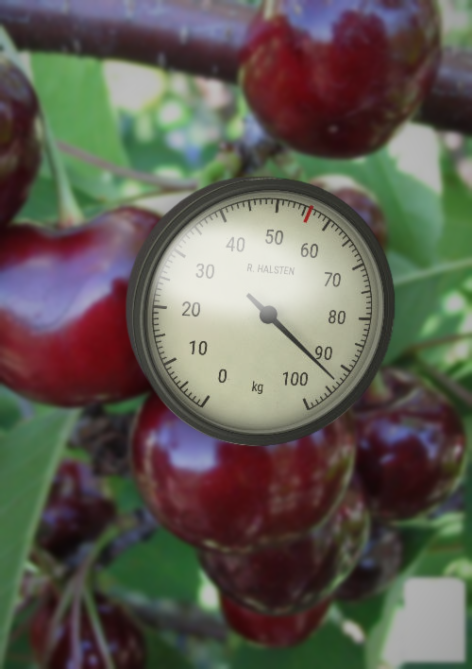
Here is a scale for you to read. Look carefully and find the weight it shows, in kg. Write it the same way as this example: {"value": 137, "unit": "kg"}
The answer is {"value": 93, "unit": "kg"}
